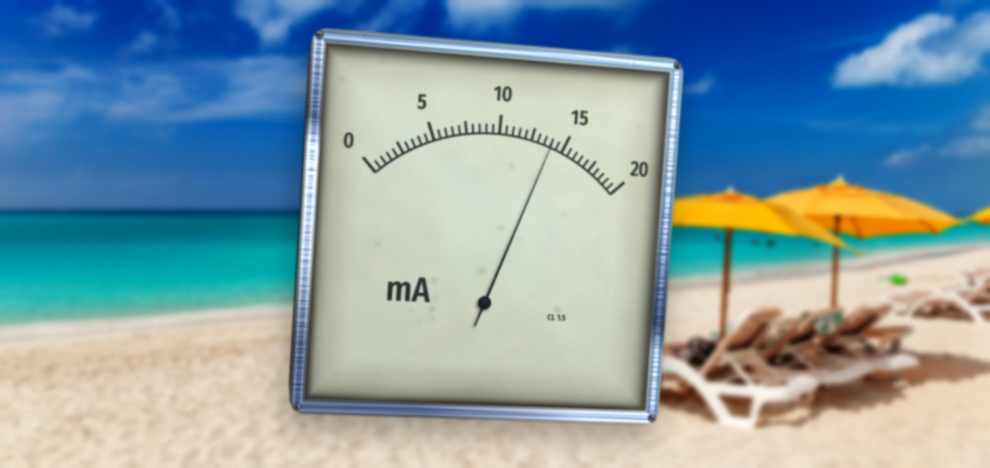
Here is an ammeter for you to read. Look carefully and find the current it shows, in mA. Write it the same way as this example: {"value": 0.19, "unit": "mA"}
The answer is {"value": 14, "unit": "mA"}
